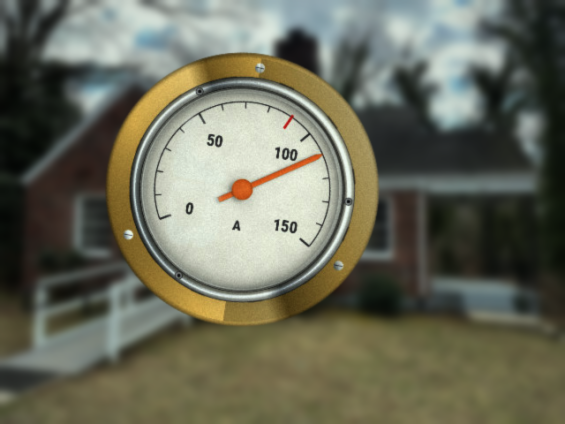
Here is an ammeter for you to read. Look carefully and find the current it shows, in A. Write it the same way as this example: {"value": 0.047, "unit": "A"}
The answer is {"value": 110, "unit": "A"}
